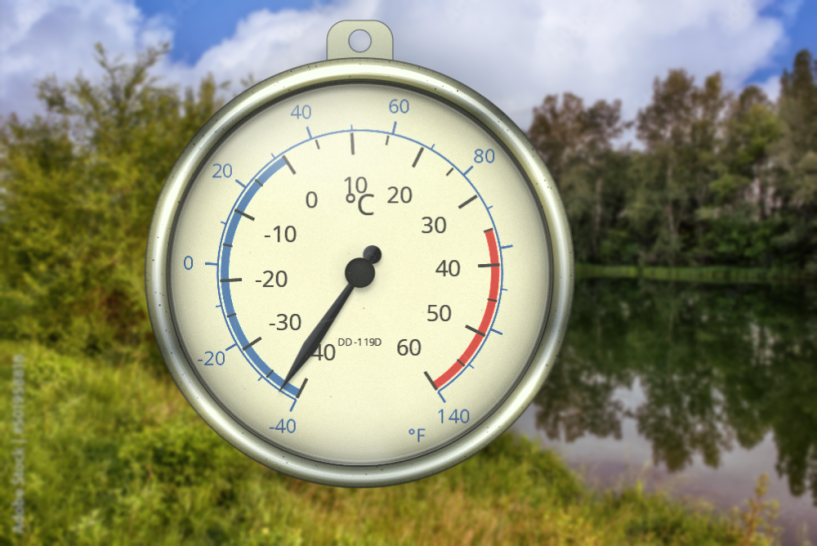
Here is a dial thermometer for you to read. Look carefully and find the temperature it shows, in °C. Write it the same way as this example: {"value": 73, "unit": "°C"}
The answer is {"value": -37.5, "unit": "°C"}
